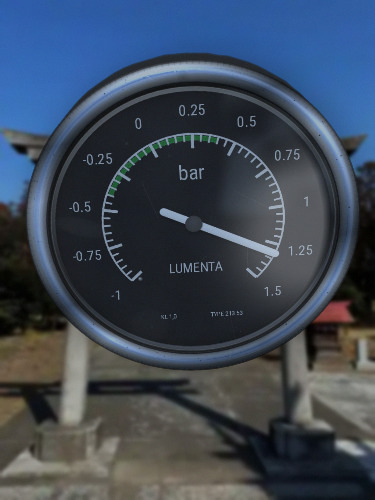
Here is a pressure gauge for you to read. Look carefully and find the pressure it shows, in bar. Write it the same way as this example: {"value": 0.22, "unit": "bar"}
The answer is {"value": 1.3, "unit": "bar"}
